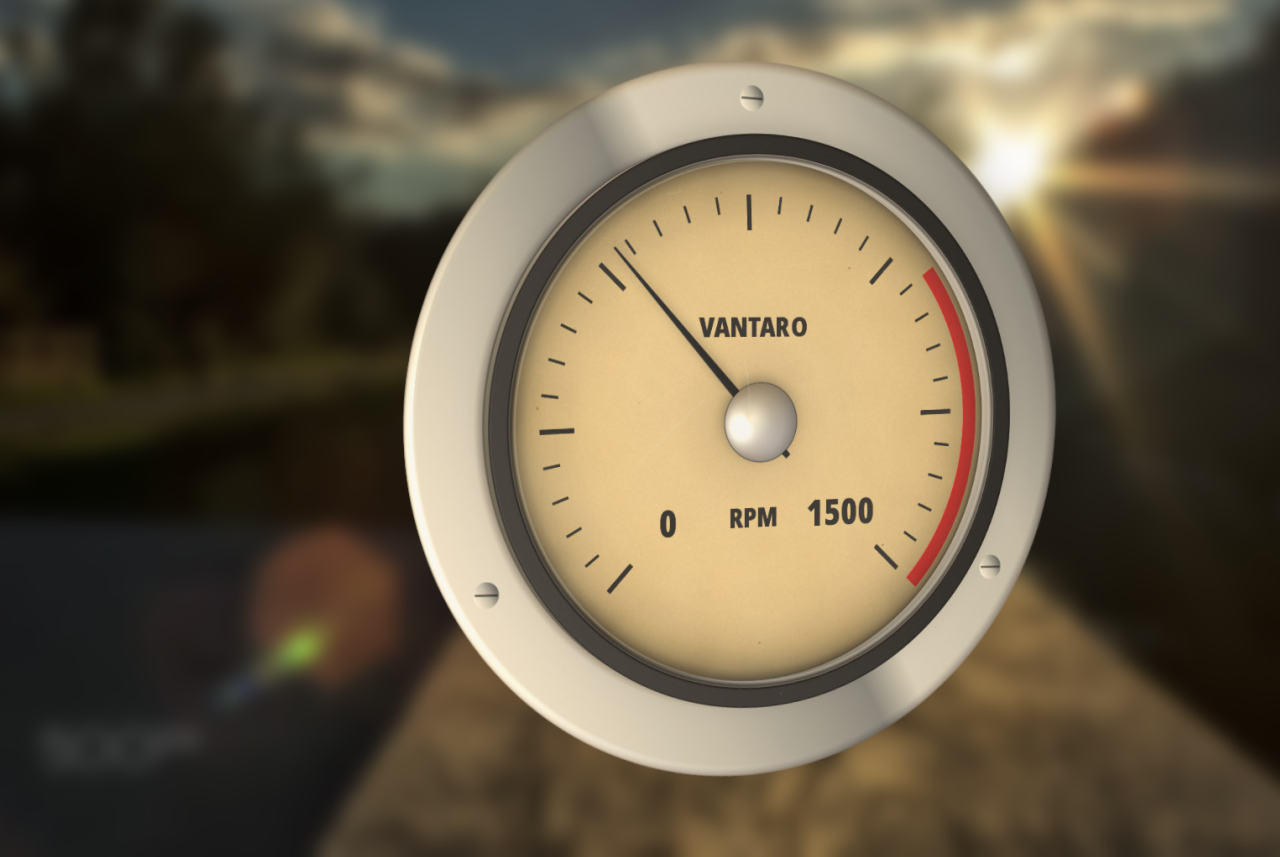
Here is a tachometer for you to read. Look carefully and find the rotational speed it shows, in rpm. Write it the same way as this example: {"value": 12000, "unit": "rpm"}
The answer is {"value": 525, "unit": "rpm"}
